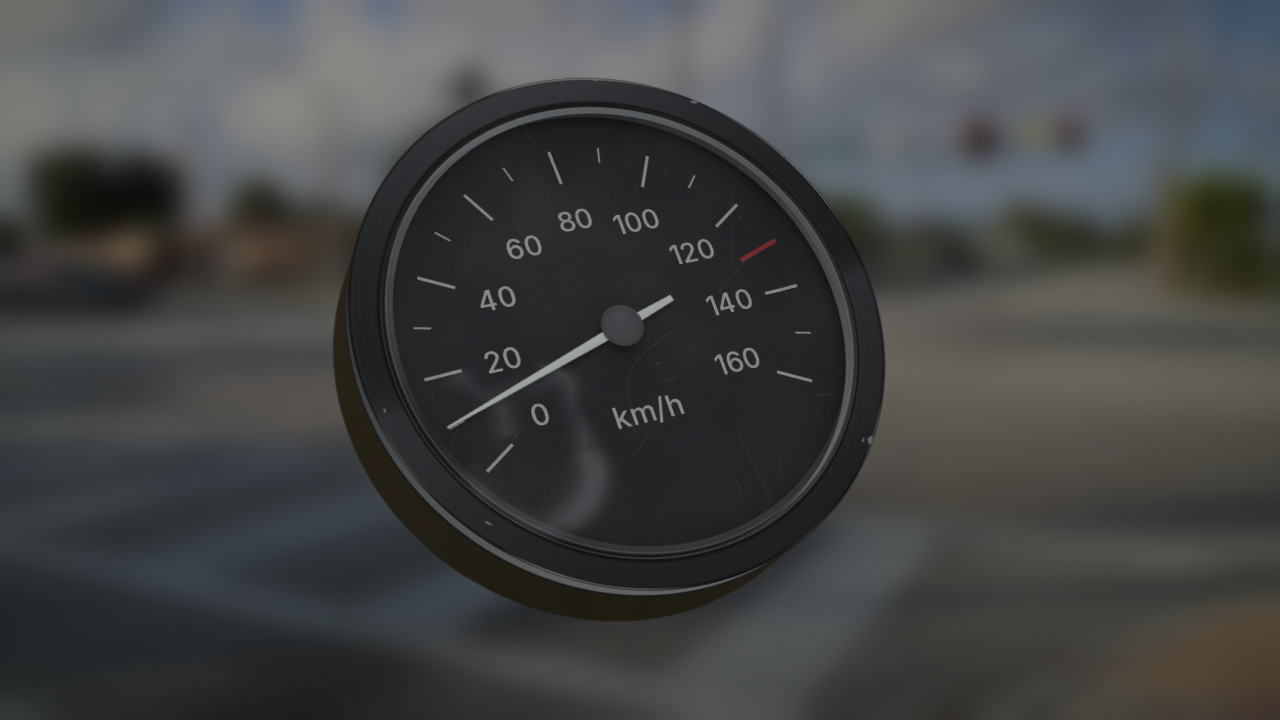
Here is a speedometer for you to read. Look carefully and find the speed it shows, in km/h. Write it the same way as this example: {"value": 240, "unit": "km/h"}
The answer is {"value": 10, "unit": "km/h"}
